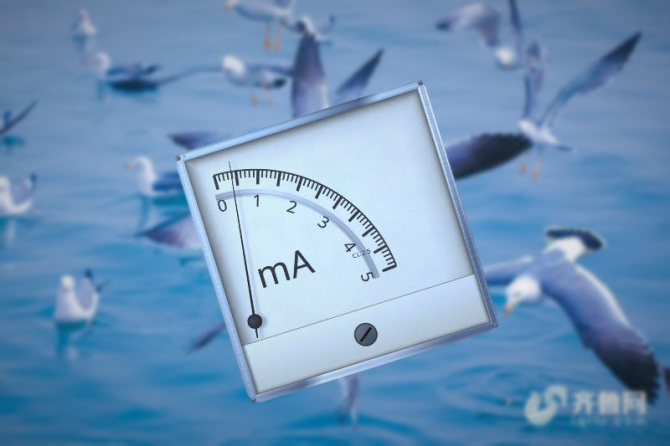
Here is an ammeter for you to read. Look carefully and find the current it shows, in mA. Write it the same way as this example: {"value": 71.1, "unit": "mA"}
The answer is {"value": 0.4, "unit": "mA"}
